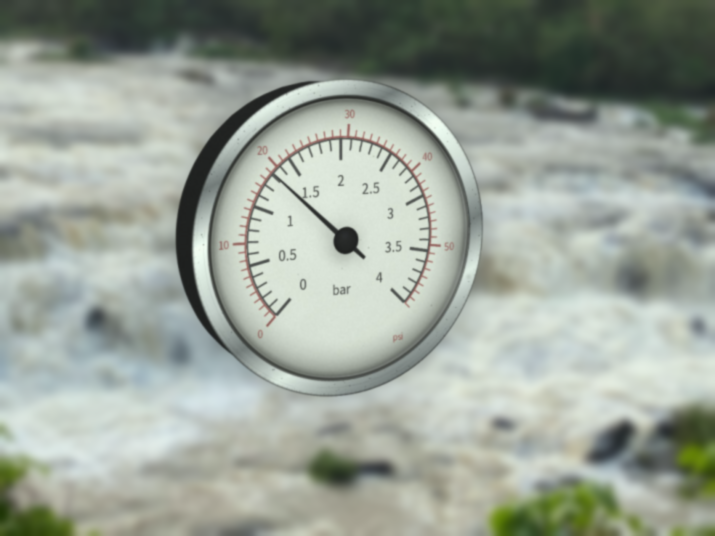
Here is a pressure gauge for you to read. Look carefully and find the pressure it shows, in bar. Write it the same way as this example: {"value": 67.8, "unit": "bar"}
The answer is {"value": 1.3, "unit": "bar"}
